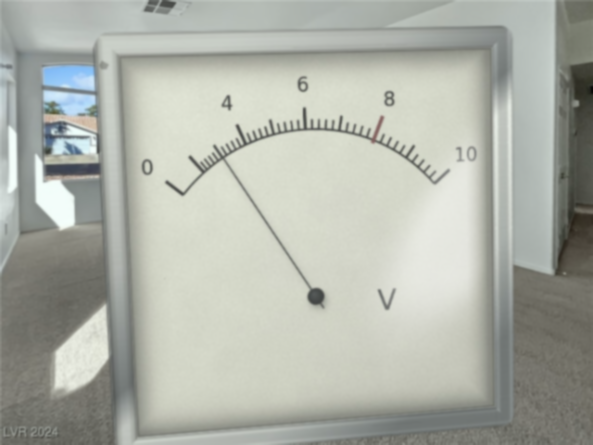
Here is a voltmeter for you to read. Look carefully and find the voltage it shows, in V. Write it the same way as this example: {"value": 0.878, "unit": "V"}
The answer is {"value": 3, "unit": "V"}
